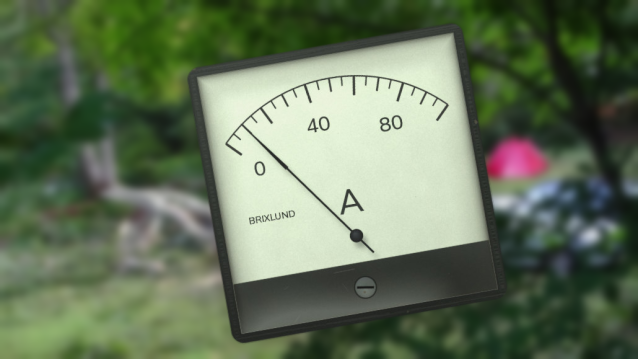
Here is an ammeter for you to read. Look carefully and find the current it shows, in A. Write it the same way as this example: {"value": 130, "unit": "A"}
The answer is {"value": 10, "unit": "A"}
